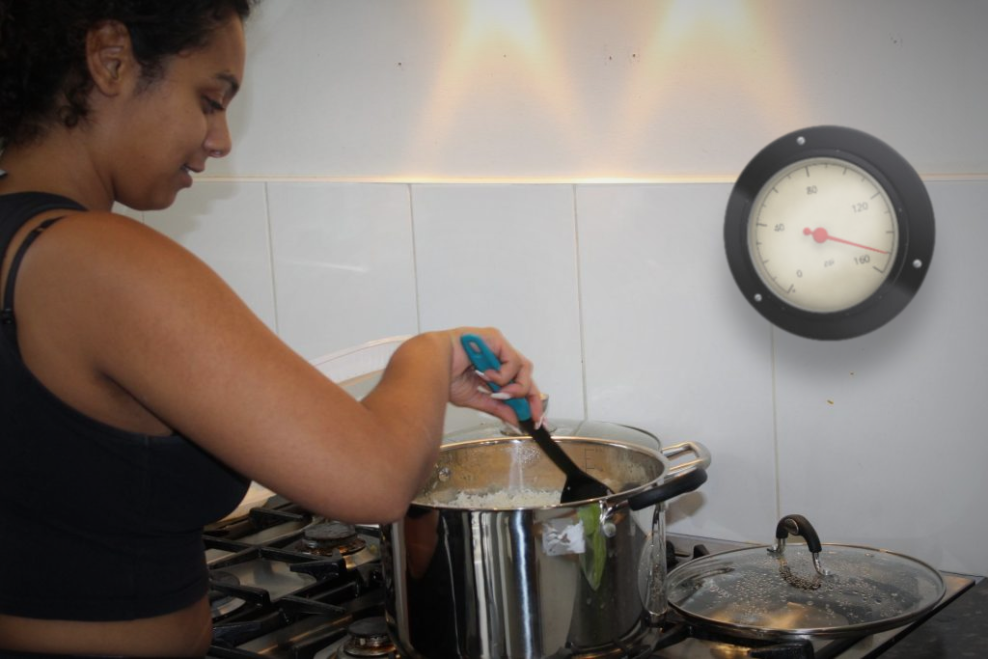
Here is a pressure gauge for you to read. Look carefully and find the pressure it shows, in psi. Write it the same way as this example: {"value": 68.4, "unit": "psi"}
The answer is {"value": 150, "unit": "psi"}
